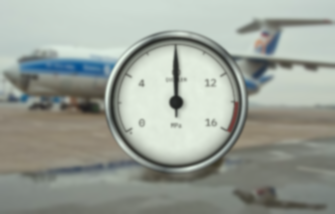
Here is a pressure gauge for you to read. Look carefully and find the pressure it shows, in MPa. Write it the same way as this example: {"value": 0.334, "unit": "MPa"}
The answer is {"value": 8, "unit": "MPa"}
